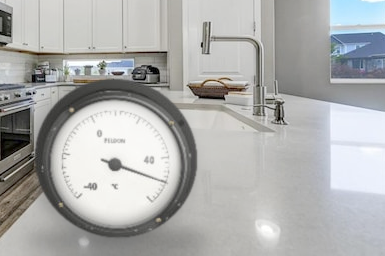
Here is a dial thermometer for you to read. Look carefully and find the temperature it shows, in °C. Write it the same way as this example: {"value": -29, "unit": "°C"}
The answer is {"value": 50, "unit": "°C"}
